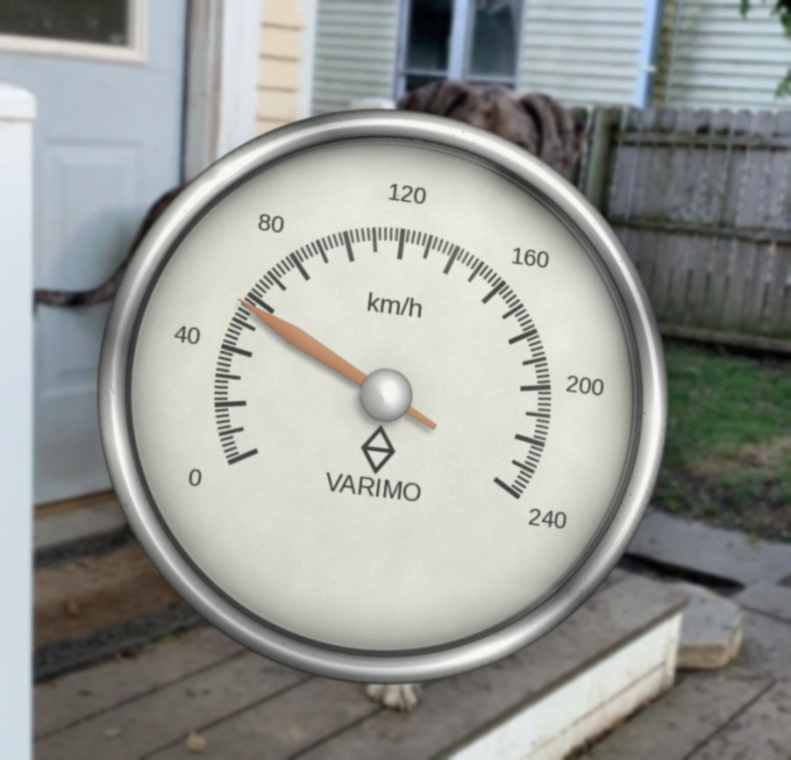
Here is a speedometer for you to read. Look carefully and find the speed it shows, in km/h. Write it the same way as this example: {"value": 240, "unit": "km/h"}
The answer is {"value": 56, "unit": "km/h"}
